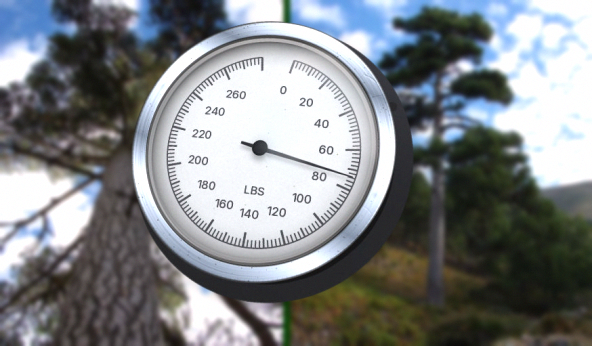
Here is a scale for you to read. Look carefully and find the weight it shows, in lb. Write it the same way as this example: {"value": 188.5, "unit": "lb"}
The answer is {"value": 74, "unit": "lb"}
